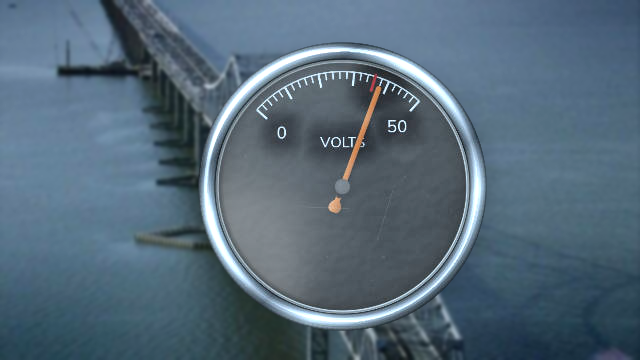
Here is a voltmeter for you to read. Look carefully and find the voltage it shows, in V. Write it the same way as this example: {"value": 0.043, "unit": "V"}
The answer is {"value": 38, "unit": "V"}
